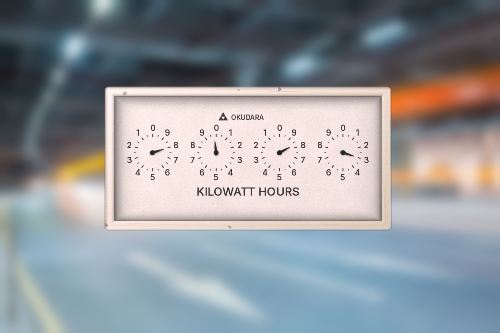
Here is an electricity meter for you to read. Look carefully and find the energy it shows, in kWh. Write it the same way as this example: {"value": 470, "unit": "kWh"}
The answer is {"value": 7983, "unit": "kWh"}
